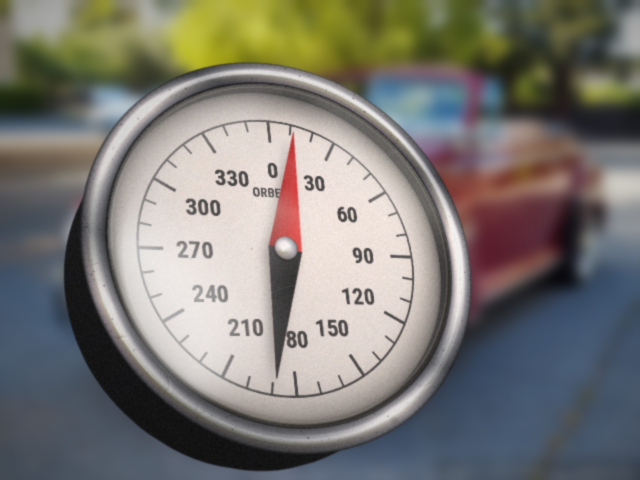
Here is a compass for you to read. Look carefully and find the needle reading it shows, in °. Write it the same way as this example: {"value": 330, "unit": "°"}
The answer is {"value": 10, "unit": "°"}
